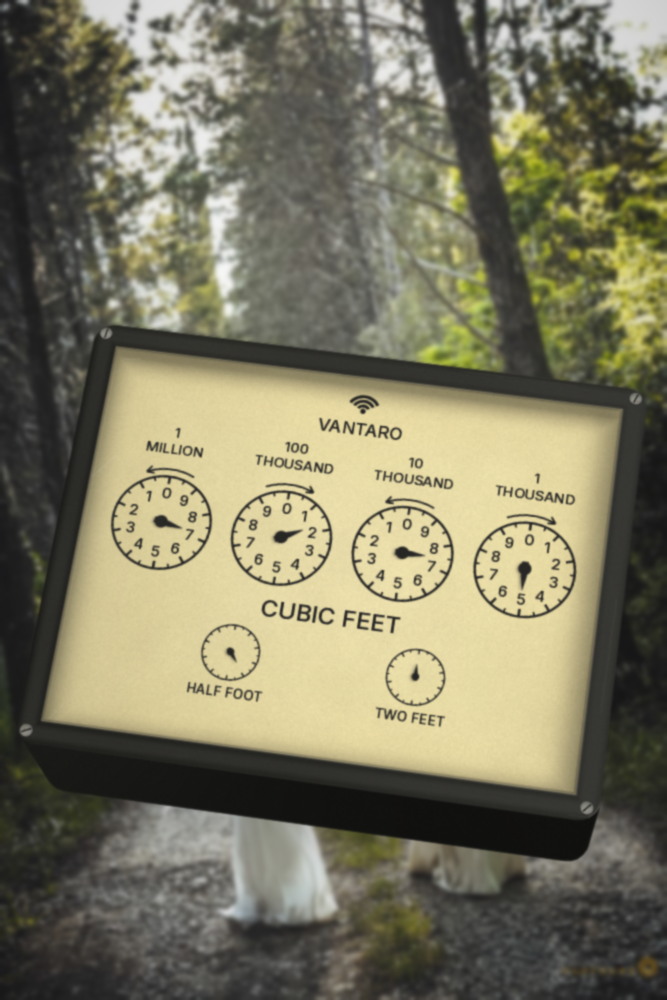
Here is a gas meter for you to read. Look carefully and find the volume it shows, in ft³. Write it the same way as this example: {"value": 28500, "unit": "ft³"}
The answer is {"value": 717500, "unit": "ft³"}
